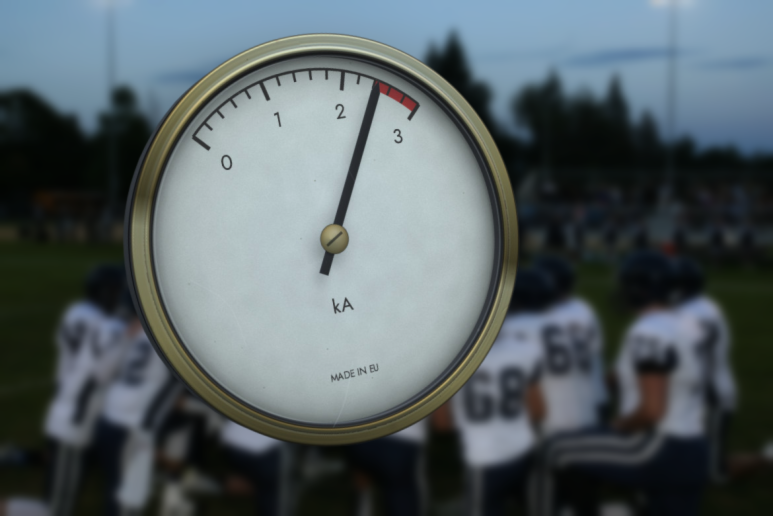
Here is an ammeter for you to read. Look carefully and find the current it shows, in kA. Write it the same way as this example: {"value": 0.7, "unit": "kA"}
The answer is {"value": 2.4, "unit": "kA"}
